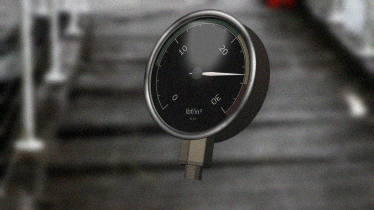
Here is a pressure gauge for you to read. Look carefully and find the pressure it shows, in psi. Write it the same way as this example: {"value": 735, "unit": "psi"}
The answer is {"value": 25, "unit": "psi"}
